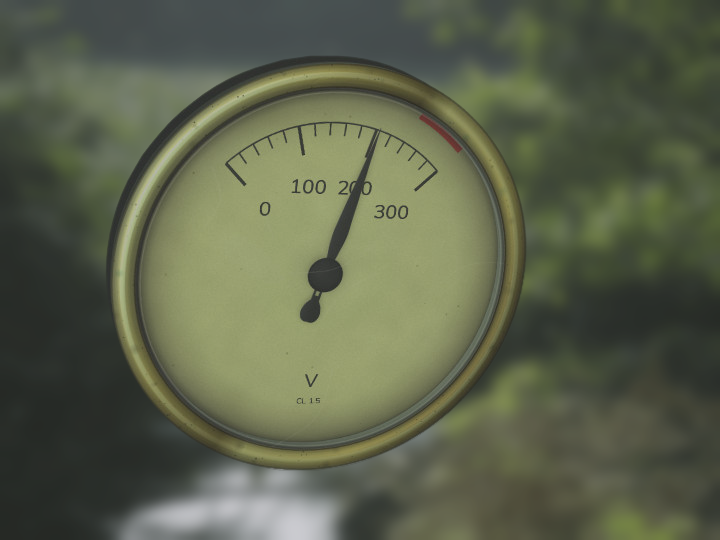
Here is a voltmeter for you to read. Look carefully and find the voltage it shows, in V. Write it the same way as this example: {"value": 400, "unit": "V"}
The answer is {"value": 200, "unit": "V"}
